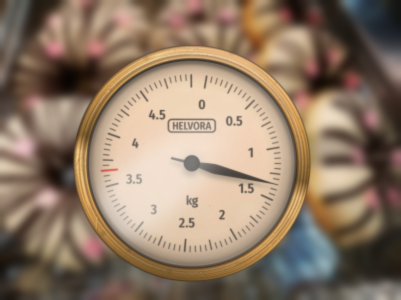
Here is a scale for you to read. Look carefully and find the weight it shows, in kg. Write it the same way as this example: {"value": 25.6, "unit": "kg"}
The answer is {"value": 1.35, "unit": "kg"}
